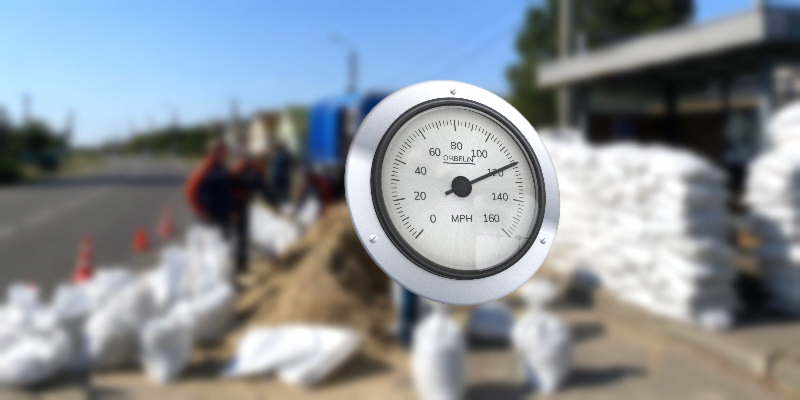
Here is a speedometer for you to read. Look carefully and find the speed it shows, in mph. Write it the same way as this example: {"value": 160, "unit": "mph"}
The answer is {"value": 120, "unit": "mph"}
